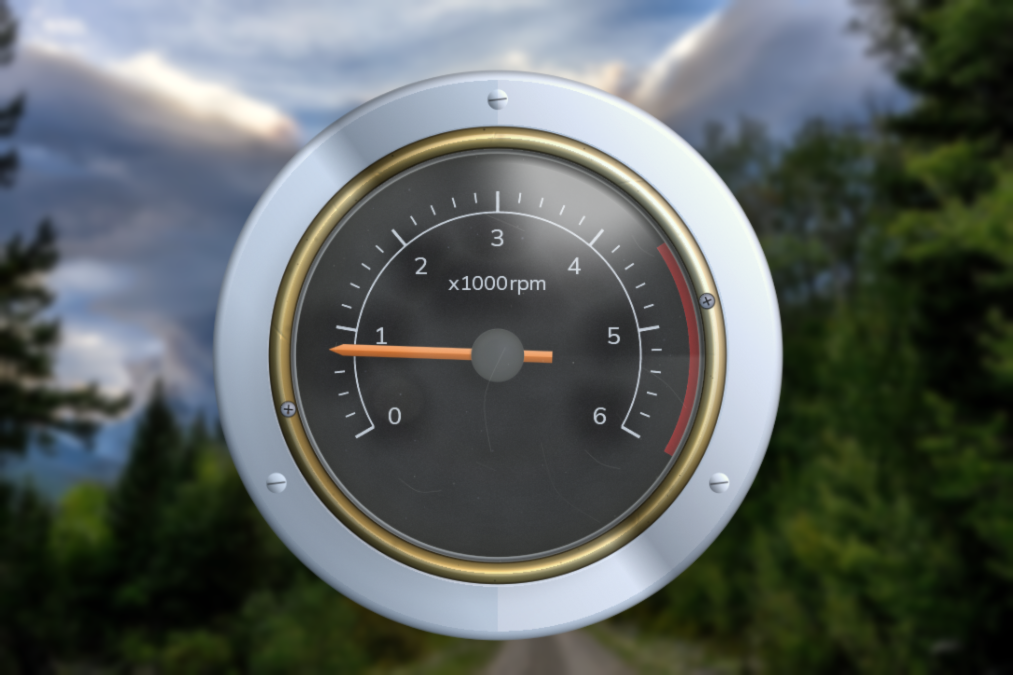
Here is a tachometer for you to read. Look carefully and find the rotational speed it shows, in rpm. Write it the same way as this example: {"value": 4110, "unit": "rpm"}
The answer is {"value": 800, "unit": "rpm"}
